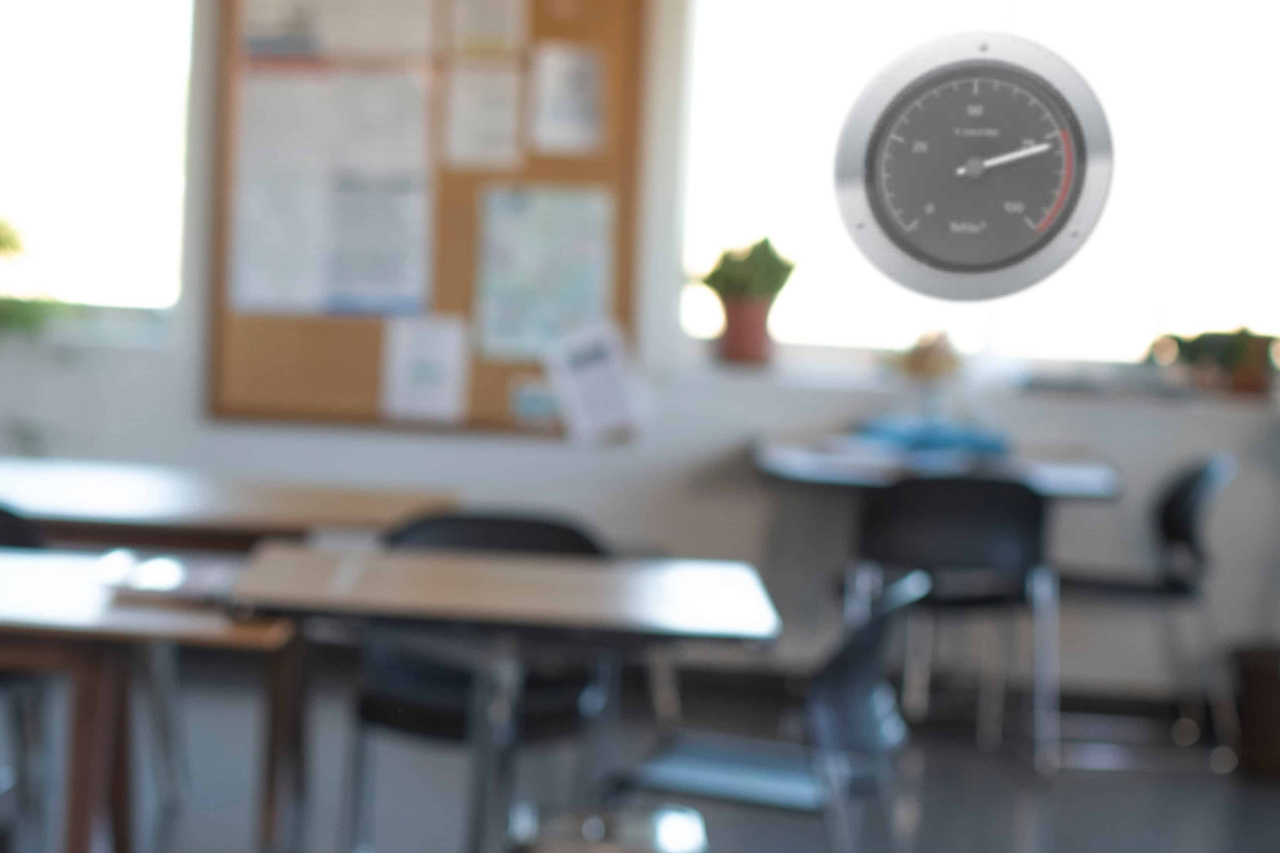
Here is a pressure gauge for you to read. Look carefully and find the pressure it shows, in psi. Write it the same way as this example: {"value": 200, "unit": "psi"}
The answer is {"value": 77.5, "unit": "psi"}
